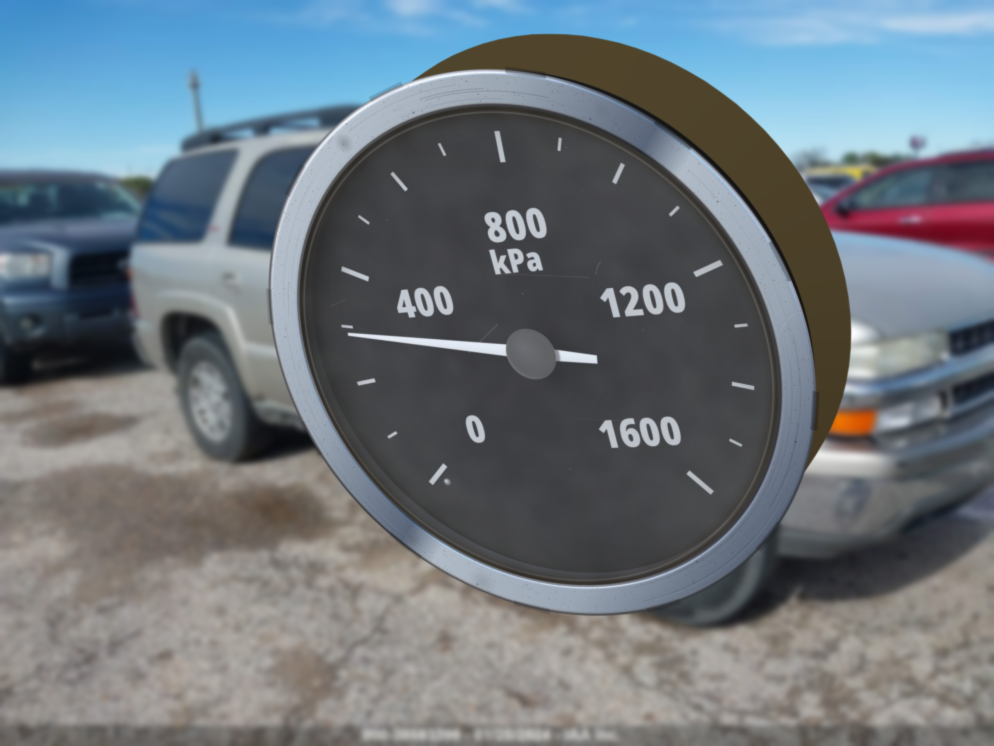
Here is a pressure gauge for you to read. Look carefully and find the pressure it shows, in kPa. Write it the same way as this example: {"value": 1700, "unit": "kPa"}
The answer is {"value": 300, "unit": "kPa"}
